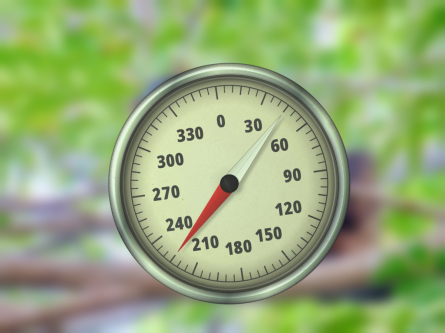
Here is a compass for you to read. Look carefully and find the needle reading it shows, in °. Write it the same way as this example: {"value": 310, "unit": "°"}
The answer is {"value": 225, "unit": "°"}
